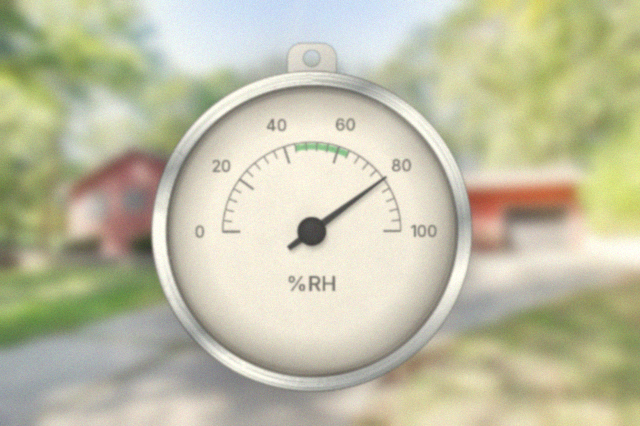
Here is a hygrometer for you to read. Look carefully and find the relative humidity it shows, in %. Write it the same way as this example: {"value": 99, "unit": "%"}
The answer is {"value": 80, "unit": "%"}
